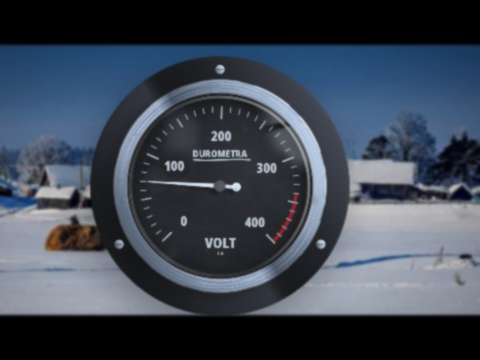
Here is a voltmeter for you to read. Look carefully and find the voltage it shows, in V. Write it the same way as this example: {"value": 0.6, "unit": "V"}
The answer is {"value": 70, "unit": "V"}
